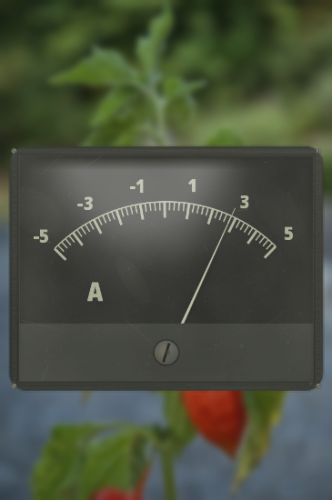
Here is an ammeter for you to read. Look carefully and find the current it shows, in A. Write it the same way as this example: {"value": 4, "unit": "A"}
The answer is {"value": 2.8, "unit": "A"}
